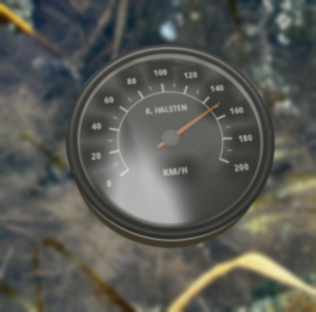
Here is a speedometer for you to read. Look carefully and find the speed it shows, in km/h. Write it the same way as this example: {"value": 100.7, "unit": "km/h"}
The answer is {"value": 150, "unit": "km/h"}
